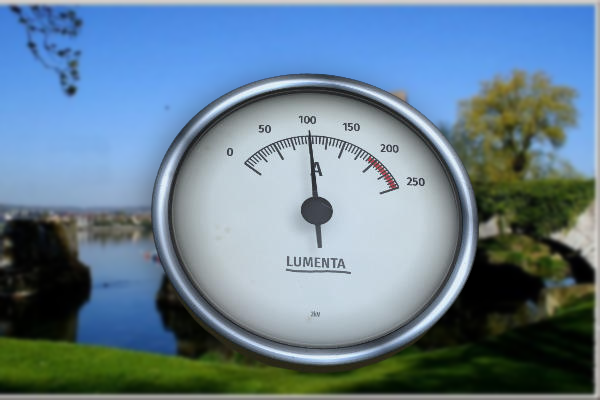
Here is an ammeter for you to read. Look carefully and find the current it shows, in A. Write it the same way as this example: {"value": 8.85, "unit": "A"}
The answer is {"value": 100, "unit": "A"}
